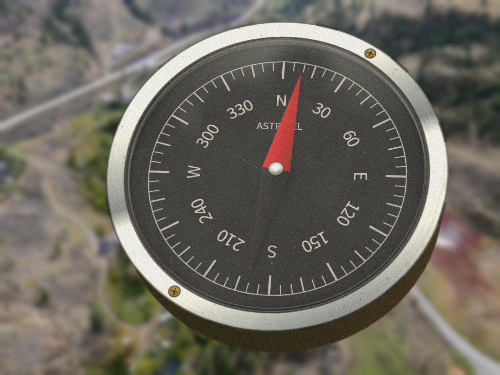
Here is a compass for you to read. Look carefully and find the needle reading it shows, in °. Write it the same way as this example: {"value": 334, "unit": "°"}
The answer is {"value": 10, "unit": "°"}
